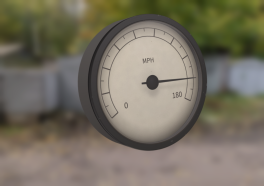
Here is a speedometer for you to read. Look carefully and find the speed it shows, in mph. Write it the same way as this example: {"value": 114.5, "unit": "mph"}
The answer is {"value": 160, "unit": "mph"}
